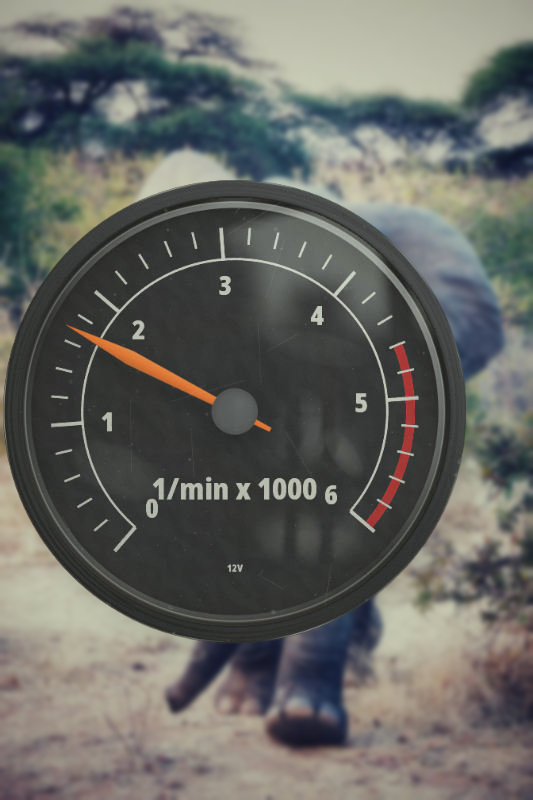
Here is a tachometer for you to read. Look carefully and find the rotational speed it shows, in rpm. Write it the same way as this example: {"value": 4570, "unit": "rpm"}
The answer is {"value": 1700, "unit": "rpm"}
